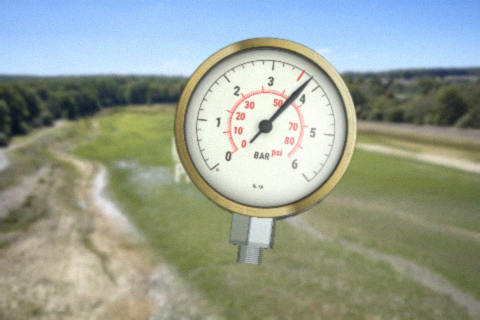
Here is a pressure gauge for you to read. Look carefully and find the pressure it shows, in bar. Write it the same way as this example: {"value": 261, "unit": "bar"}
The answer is {"value": 3.8, "unit": "bar"}
